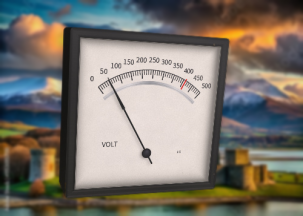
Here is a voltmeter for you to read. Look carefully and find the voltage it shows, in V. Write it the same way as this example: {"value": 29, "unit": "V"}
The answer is {"value": 50, "unit": "V"}
